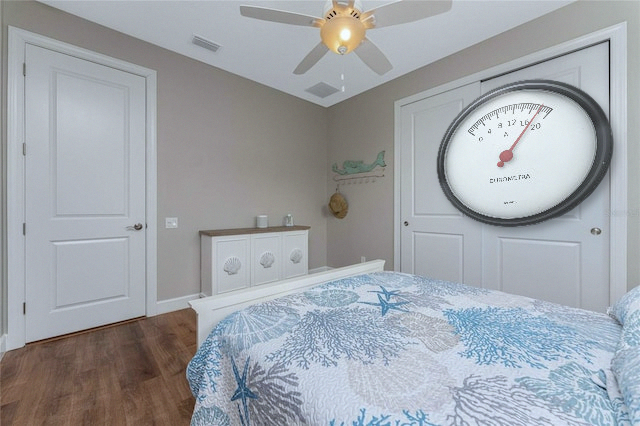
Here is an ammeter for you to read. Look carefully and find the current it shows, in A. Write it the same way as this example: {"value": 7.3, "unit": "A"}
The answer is {"value": 18, "unit": "A"}
